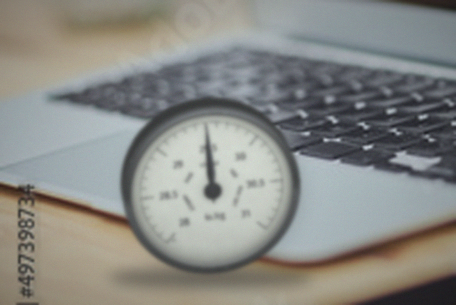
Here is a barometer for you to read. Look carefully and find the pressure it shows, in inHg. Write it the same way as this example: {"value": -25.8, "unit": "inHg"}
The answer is {"value": 29.5, "unit": "inHg"}
